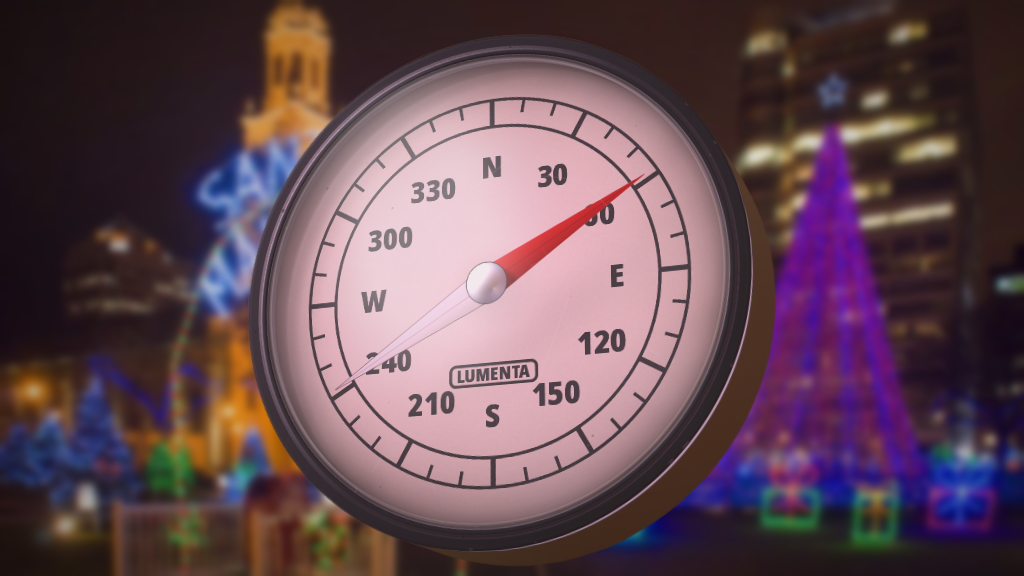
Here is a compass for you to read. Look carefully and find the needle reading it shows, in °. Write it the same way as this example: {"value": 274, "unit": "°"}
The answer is {"value": 60, "unit": "°"}
